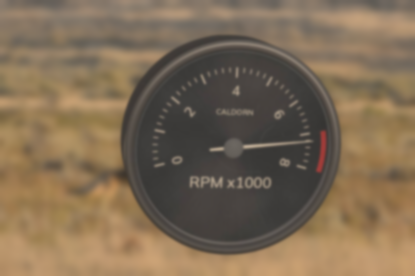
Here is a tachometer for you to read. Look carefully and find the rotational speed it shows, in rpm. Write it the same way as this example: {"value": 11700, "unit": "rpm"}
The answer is {"value": 7200, "unit": "rpm"}
